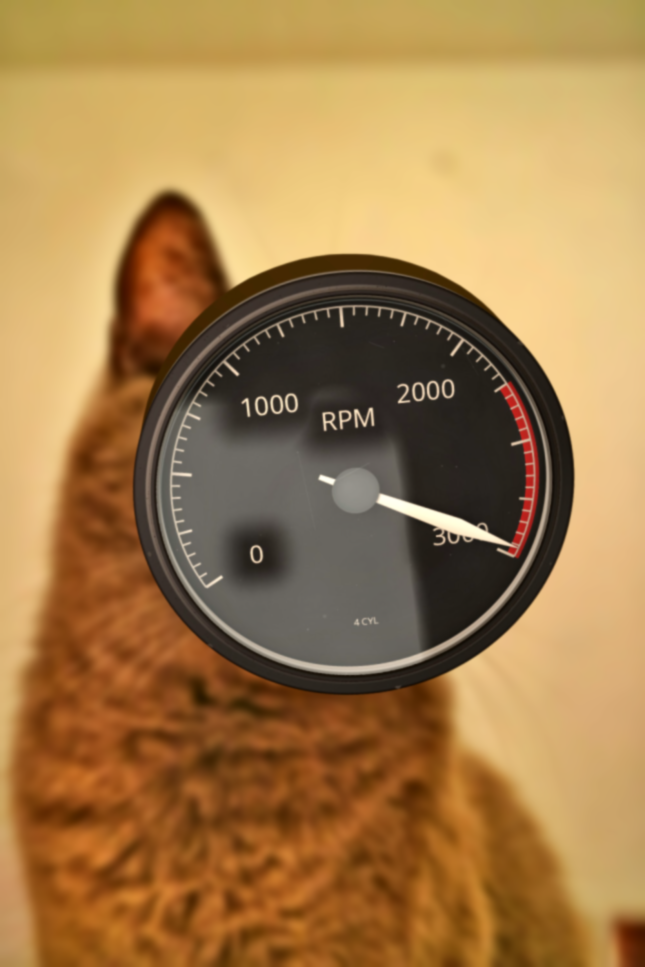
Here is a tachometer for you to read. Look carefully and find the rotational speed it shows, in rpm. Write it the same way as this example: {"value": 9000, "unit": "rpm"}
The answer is {"value": 2950, "unit": "rpm"}
